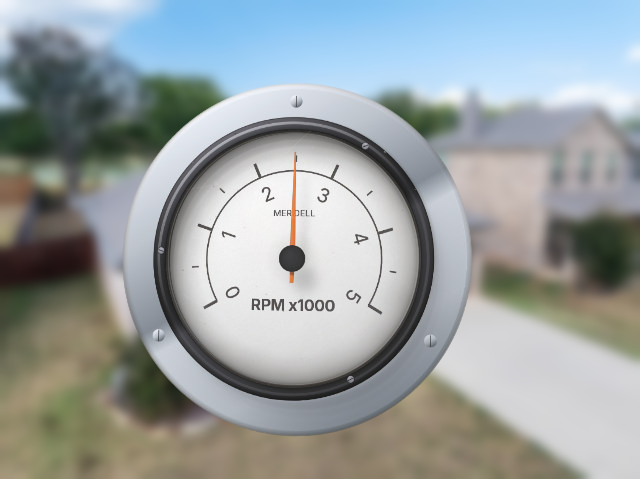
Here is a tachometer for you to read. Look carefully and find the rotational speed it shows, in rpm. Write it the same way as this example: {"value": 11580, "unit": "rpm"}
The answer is {"value": 2500, "unit": "rpm"}
